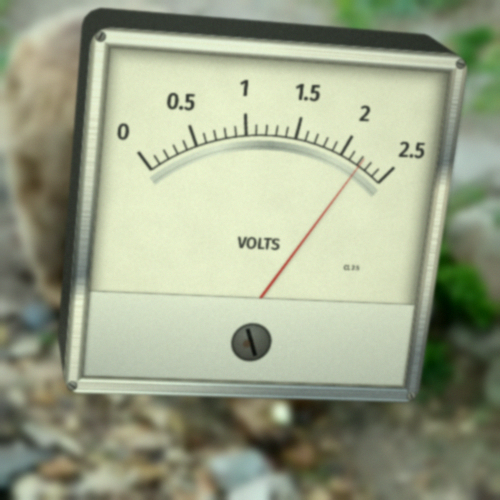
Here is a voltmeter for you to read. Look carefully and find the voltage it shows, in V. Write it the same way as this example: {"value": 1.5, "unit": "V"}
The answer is {"value": 2.2, "unit": "V"}
